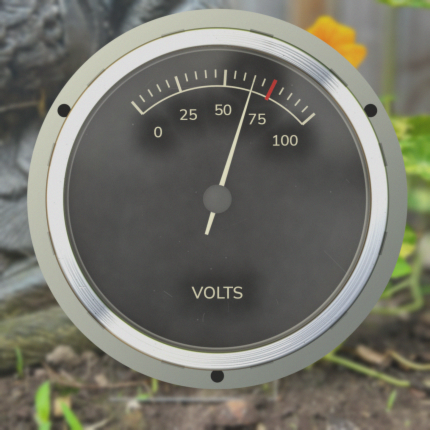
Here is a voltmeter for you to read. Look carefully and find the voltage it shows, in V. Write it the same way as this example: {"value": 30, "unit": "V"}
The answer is {"value": 65, "unit": "V"}
